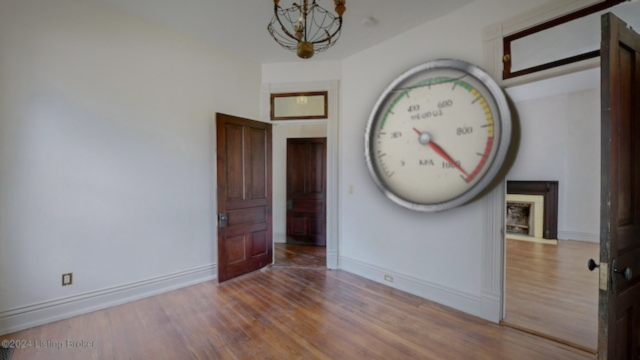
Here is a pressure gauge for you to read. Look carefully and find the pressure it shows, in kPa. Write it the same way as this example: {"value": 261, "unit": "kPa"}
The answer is {"value": 980, "unit": "kPa"}
